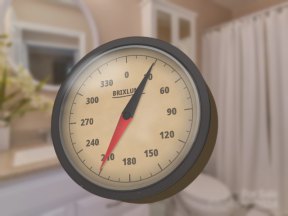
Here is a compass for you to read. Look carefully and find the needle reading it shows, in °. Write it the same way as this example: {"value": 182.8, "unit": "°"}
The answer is {"value": 210, "unit": "°"}
